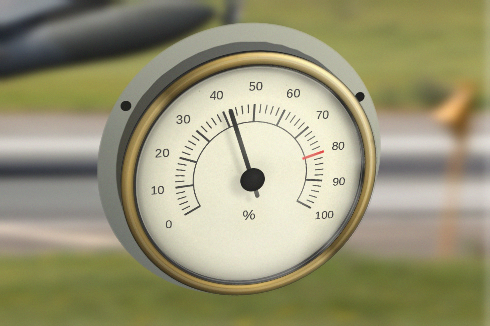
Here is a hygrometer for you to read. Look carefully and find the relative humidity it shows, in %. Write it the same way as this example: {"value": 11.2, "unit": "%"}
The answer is {"value": 42, "unit": "%"}
